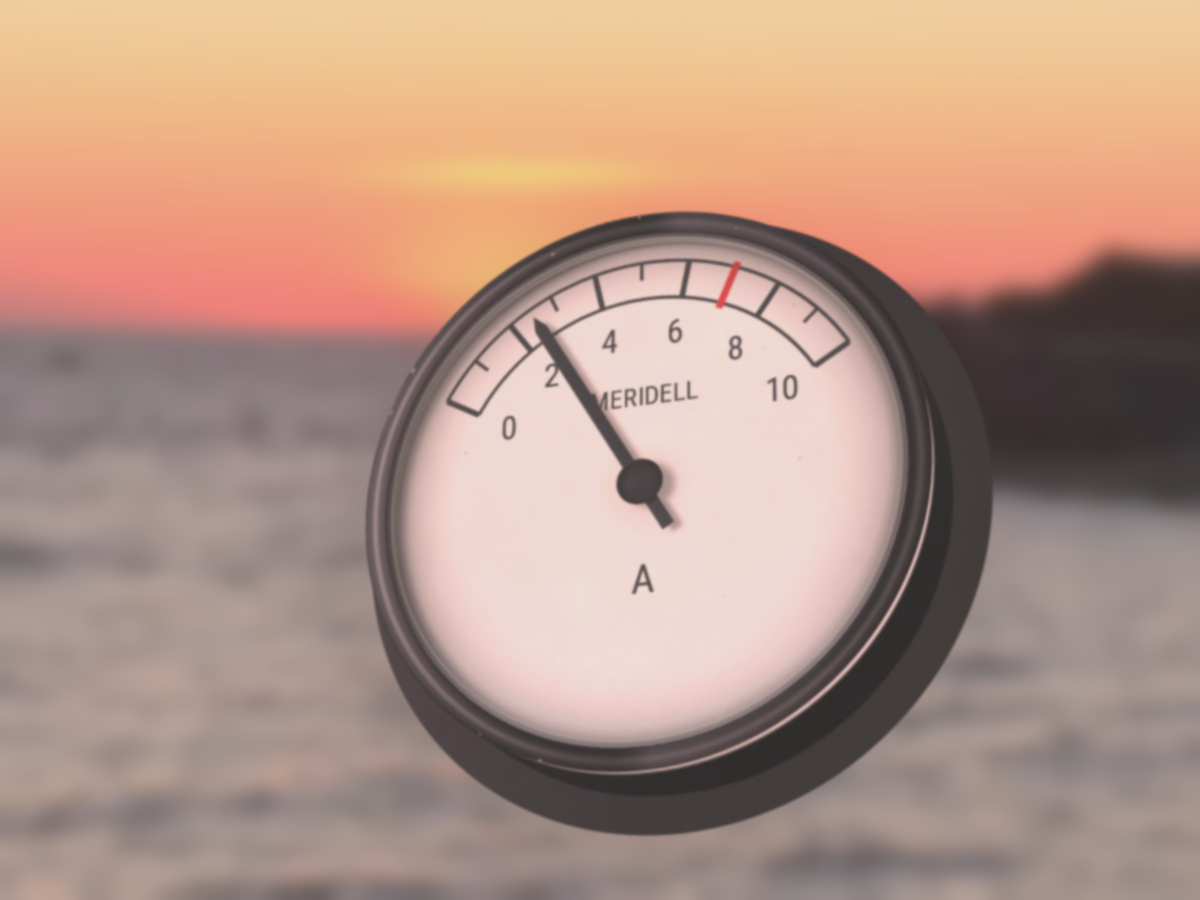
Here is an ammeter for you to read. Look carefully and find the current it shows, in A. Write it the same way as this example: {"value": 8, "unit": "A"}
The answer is {"value": 2.5, "unit": "A"}
